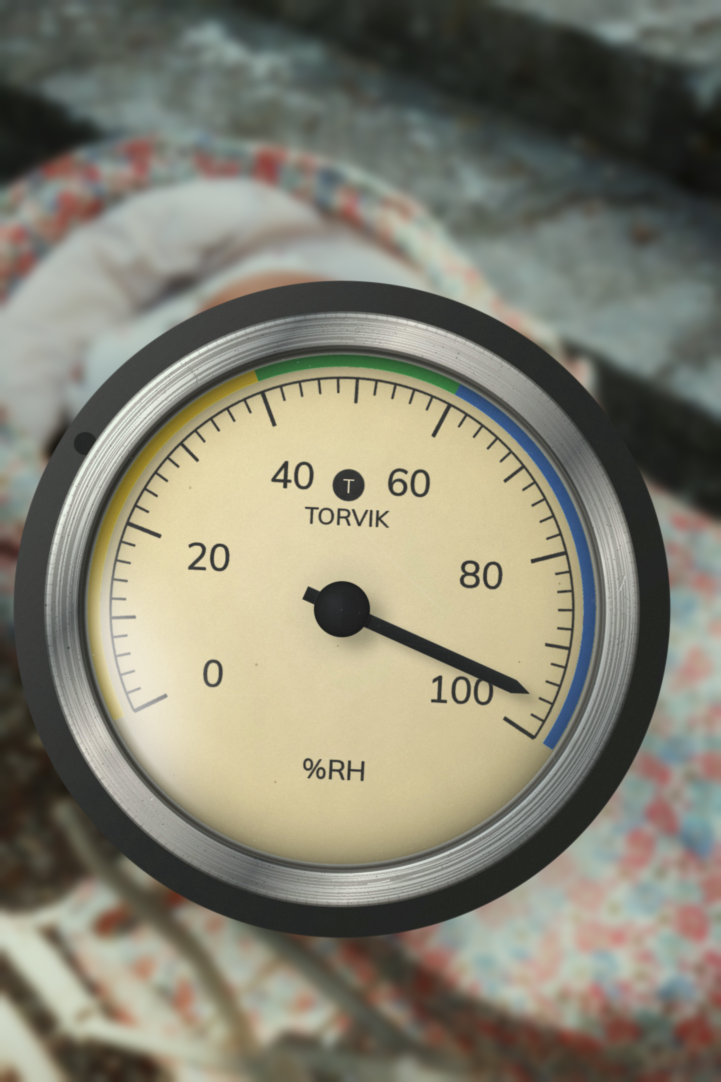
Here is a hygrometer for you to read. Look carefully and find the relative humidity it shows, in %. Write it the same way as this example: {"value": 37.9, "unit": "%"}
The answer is {"value": 96, "unit": "%"}
